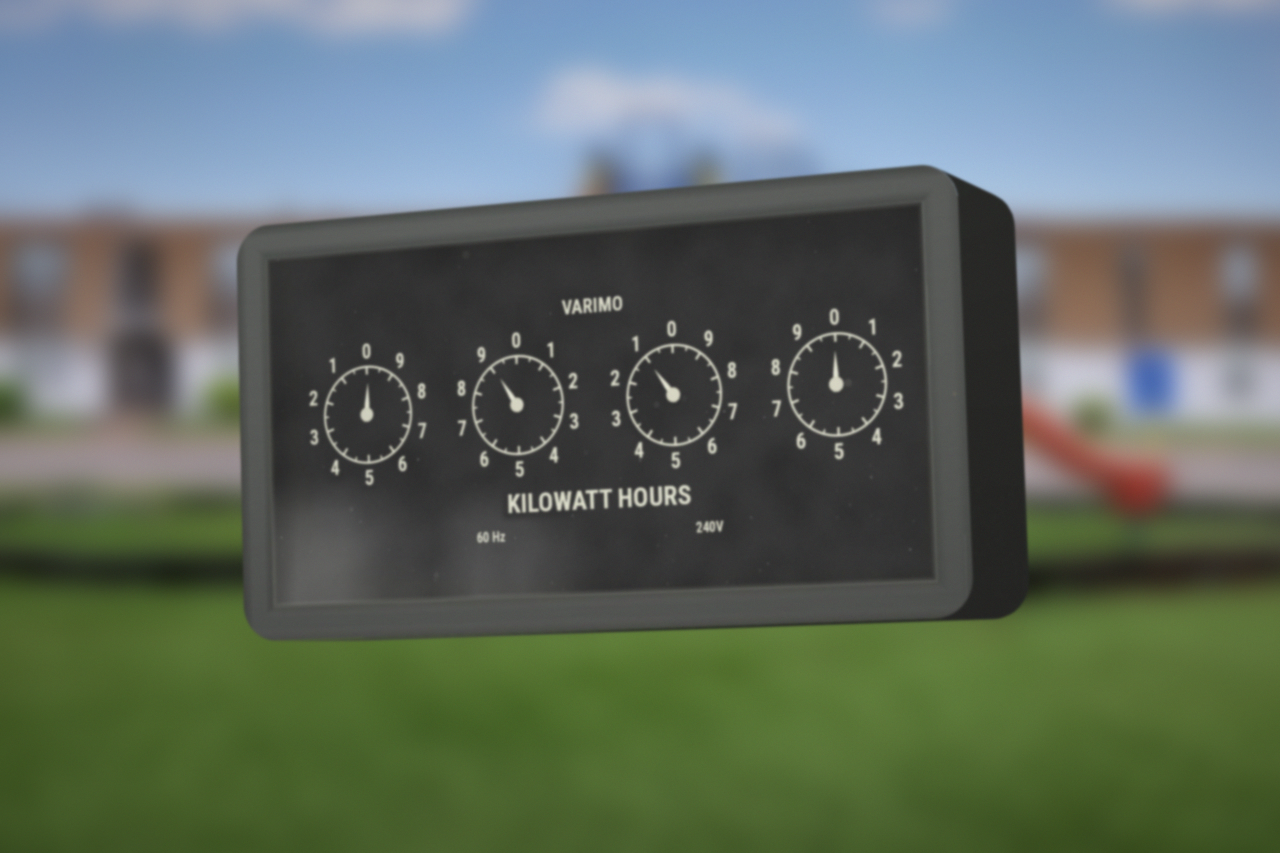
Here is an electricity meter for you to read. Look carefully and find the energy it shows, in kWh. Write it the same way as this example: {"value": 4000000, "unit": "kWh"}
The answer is {"value": 9910, "unit": "kWh"}
